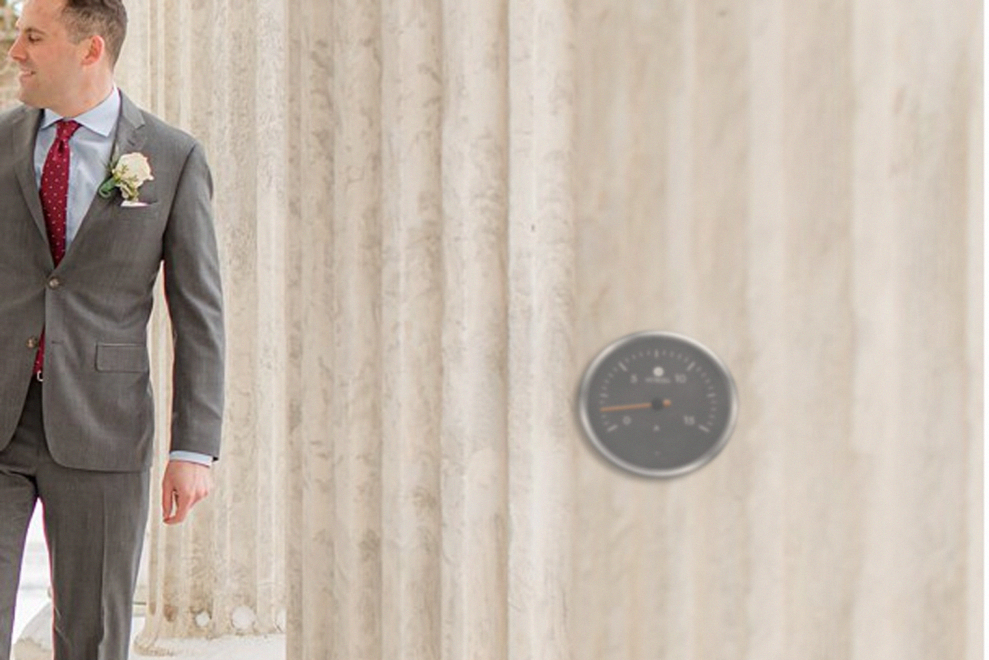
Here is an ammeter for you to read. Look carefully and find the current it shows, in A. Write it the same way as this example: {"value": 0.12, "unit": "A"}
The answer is {"value": 1.5, "unit": "A"}
